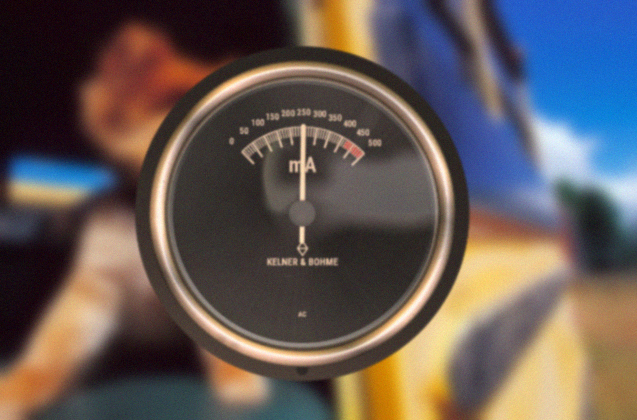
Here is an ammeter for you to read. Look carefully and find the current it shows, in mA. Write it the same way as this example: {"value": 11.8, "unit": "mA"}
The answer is {"value": 250, "unit": "mA"}
